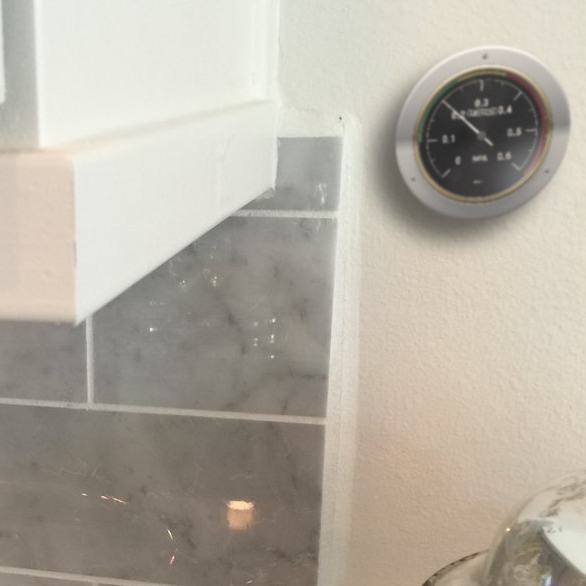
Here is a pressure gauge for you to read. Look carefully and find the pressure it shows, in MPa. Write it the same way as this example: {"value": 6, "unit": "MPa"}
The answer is {"value": 0.2, "unit": "MPa"}
